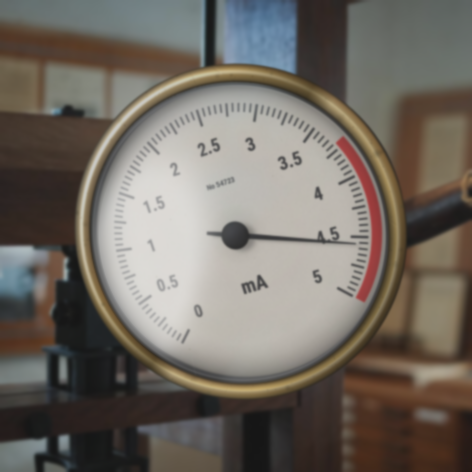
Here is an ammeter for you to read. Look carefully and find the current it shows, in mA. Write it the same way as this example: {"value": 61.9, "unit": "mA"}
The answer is {"value": 4.55, "unit": "mA"}
